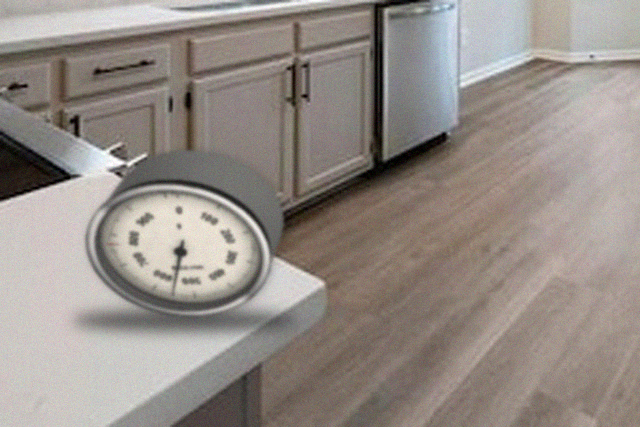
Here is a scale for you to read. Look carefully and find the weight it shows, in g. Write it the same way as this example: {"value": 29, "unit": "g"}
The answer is {"value": 550, "unit": "g"}
